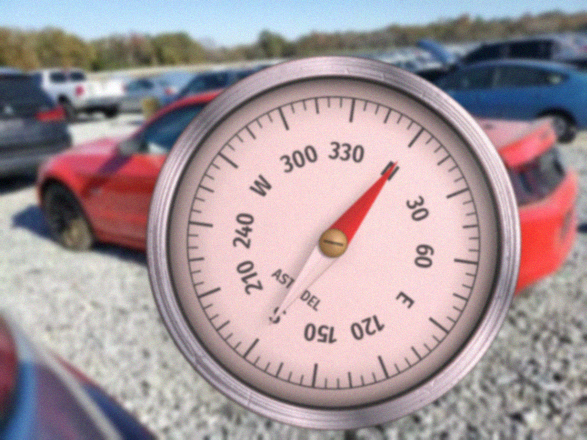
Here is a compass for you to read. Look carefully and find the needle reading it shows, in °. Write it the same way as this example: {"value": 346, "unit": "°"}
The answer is {"value": 0, "unit": "°"}
